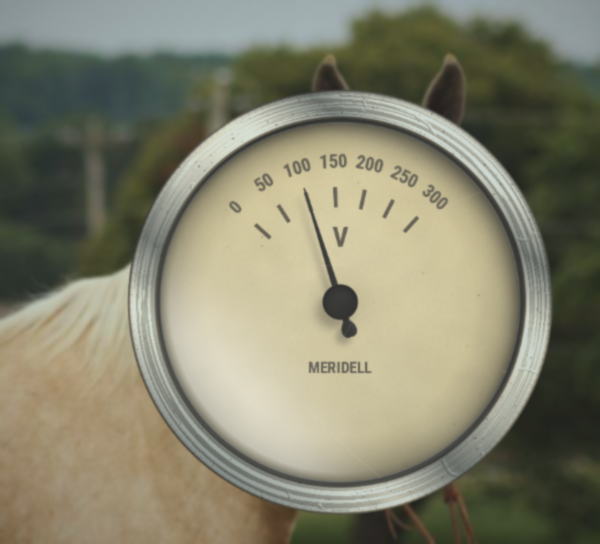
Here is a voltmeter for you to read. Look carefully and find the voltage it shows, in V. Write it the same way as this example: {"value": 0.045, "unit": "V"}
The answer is {"value": 100, "unit": "V"}
